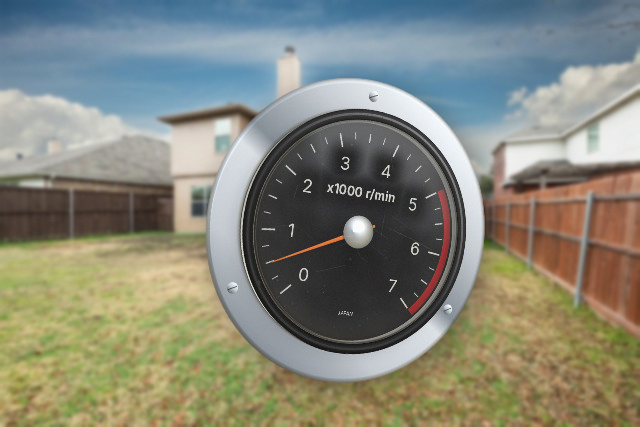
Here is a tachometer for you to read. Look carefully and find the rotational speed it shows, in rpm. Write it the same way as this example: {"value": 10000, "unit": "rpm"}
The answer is {"value": 500, "unit": "rpm"}
